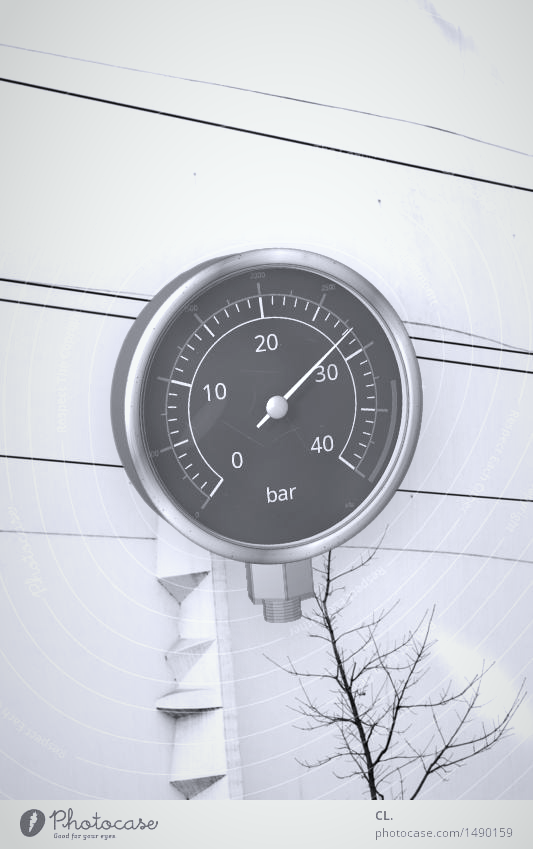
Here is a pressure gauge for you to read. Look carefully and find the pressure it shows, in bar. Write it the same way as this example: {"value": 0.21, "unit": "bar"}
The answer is {"value": 28, "unit": "bar"}
